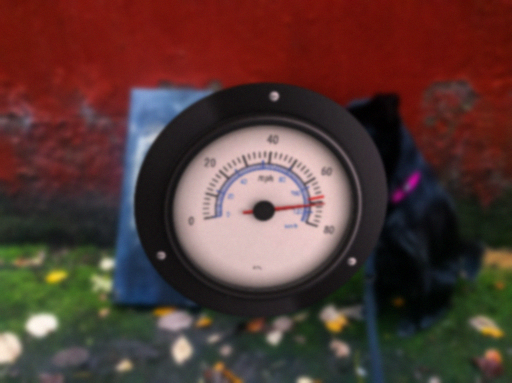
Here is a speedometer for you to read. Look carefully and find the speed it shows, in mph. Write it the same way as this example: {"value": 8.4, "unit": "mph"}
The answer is {"value": 70, "unit": "mph"}
